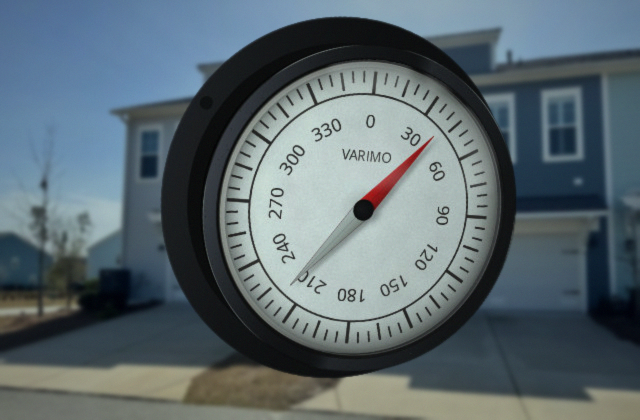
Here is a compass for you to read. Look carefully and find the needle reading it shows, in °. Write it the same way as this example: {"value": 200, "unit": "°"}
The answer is {"value": 40, "unit": "°"}
